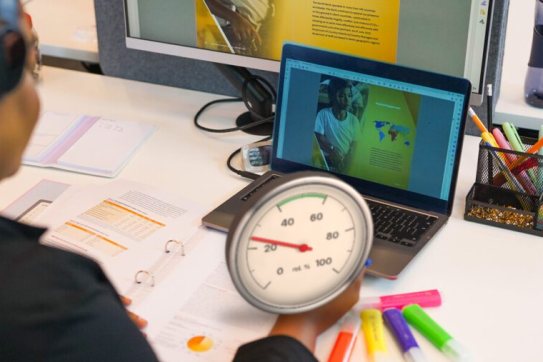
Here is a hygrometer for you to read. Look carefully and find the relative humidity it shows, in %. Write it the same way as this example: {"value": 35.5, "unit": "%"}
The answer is {"value": 25, "unit": "%"}
